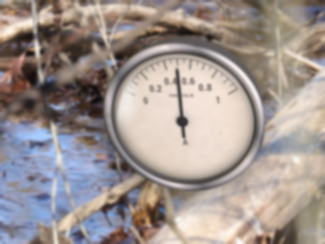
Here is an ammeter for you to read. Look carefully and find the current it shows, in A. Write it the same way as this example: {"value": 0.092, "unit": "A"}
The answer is {"value": 0.5, "unit": "A"}
